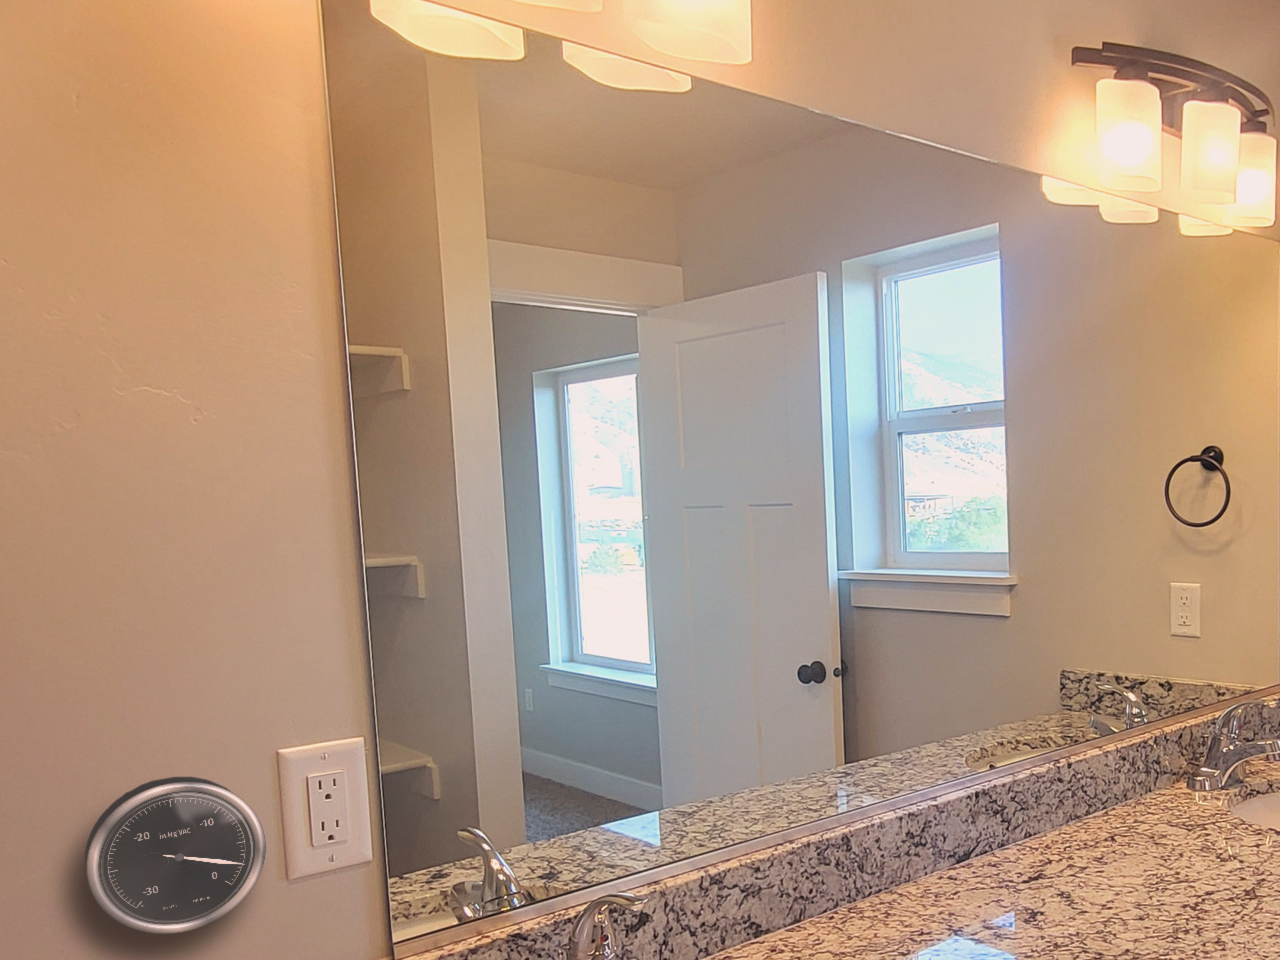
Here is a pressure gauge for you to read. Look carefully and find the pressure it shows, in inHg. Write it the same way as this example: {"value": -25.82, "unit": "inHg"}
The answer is {"value": -2.5, "unit": "inHg"}
